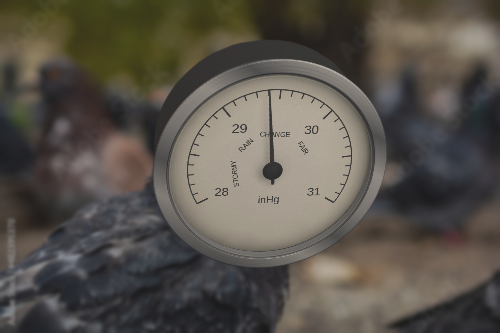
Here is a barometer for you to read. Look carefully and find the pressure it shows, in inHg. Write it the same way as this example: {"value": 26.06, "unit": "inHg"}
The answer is {"value": 29.4, "unit": "inHg"}
